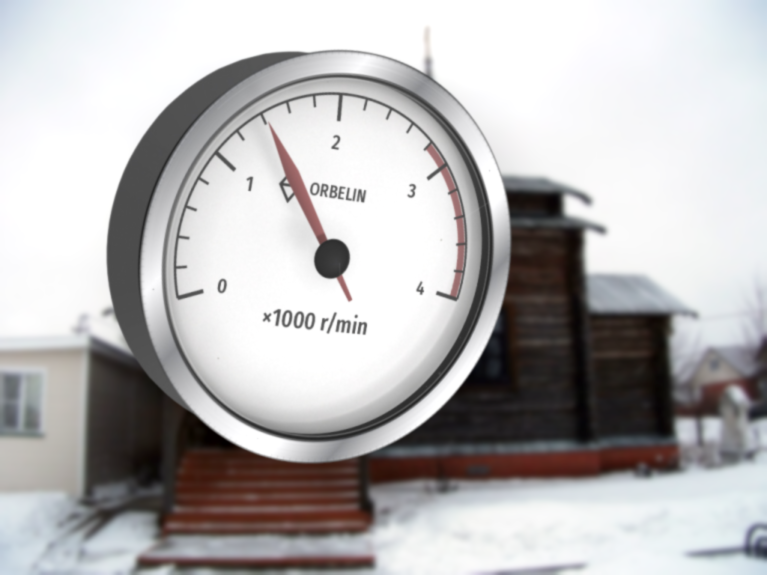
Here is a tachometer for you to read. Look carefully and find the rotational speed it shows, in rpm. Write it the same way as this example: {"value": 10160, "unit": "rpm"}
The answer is {"value": 1400, "unit": "rpm"}
